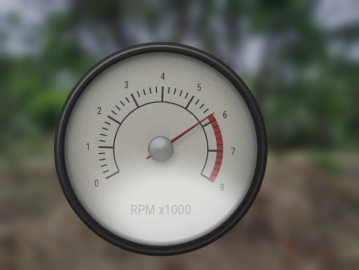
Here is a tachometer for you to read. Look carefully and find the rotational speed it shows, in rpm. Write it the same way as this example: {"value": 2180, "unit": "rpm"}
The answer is {"value": 5800, "unit": "rpm"}
